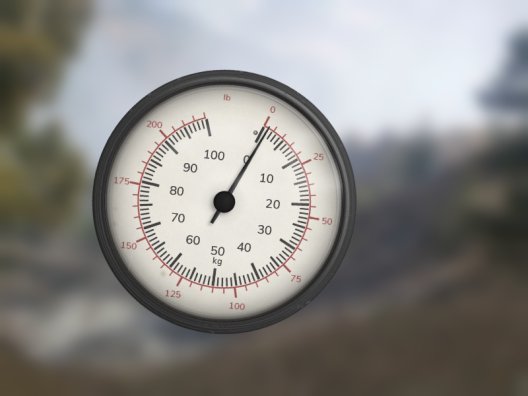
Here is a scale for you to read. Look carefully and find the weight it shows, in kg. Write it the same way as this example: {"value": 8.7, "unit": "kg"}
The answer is {"value": 1, "unit": "kg"}
